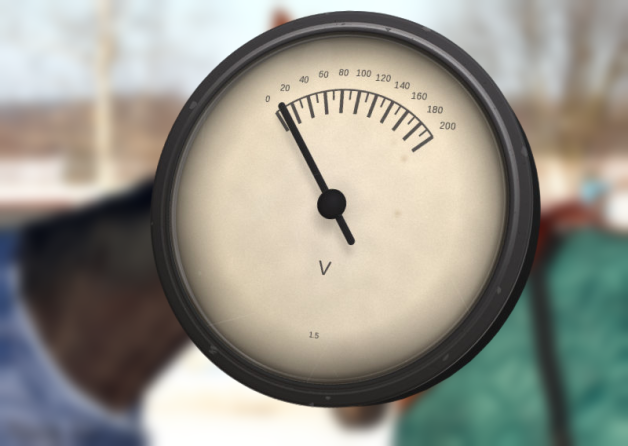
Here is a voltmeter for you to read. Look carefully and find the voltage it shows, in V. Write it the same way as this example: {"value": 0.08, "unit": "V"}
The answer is {"value": 10, "unit": "V"}
